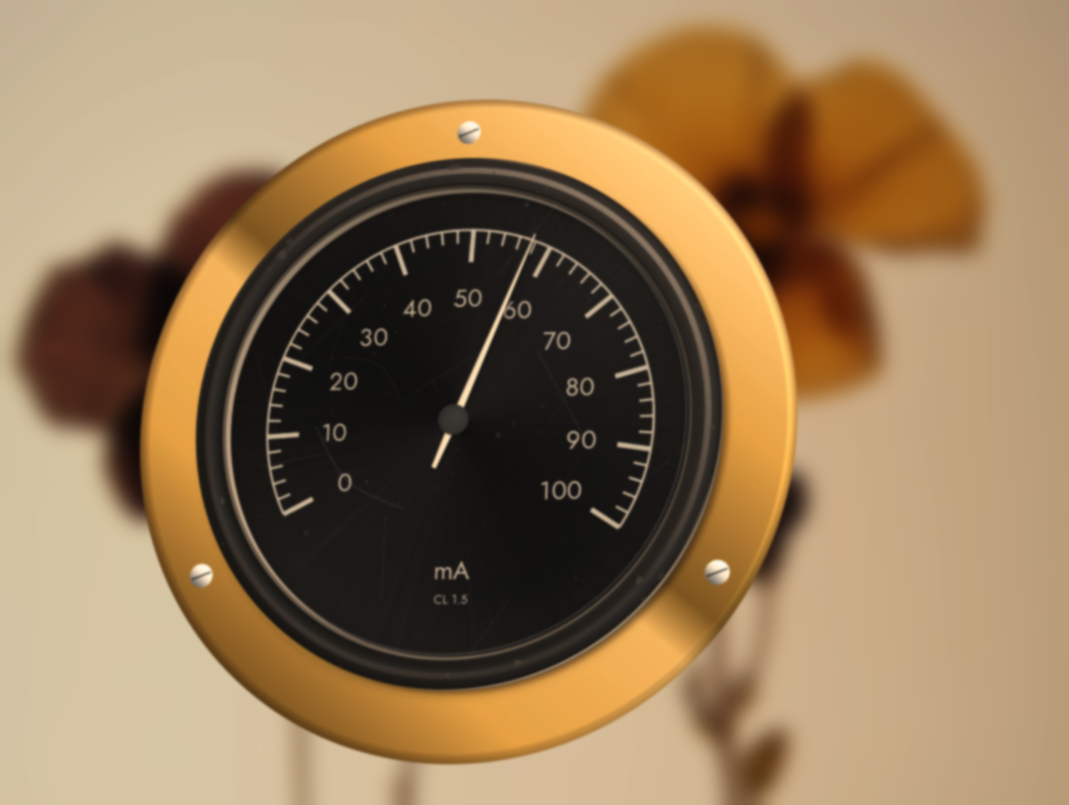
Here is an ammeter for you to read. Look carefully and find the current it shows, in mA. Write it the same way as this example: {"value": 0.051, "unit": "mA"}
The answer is {"value": 58, "unit": "mA"}
